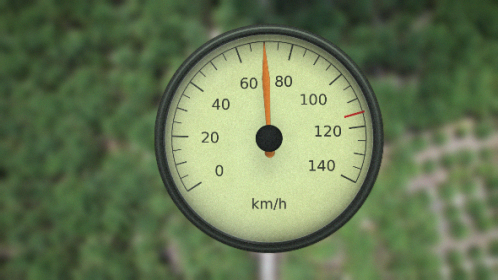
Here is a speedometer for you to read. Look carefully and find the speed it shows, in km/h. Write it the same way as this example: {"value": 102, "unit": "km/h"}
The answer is {"value": 70, "unit": "km/h"}
